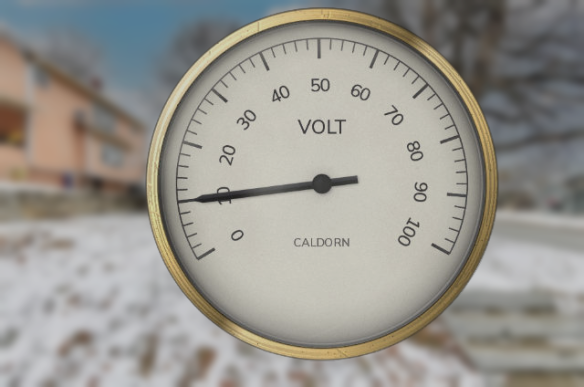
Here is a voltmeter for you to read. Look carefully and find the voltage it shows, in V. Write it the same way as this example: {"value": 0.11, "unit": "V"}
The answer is {"value": 10, "unit": "V"}
